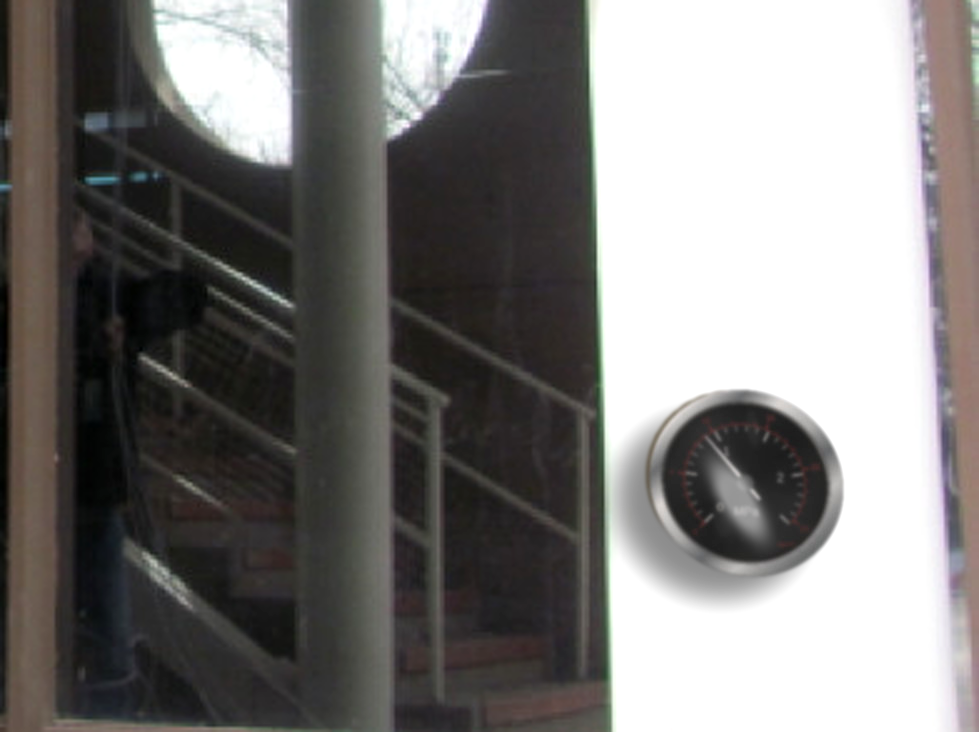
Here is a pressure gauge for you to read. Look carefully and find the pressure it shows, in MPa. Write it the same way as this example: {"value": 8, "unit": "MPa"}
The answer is {"value": 0.9, "unit": "MPa"}
